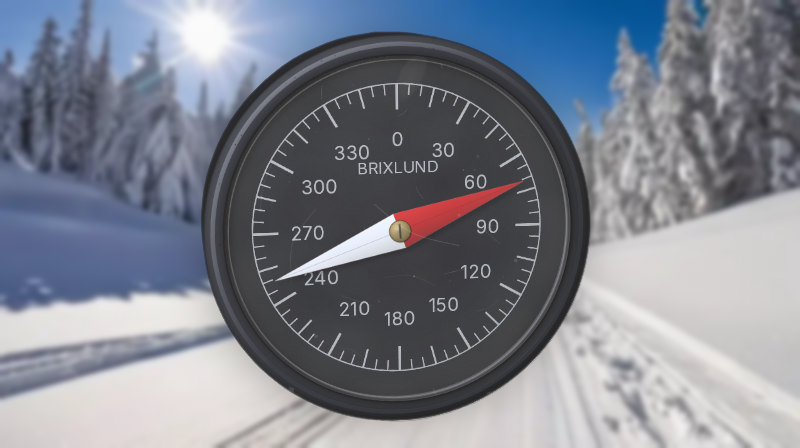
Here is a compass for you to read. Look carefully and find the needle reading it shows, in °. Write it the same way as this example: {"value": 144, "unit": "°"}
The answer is {"value": 70, "unit": "°"}
